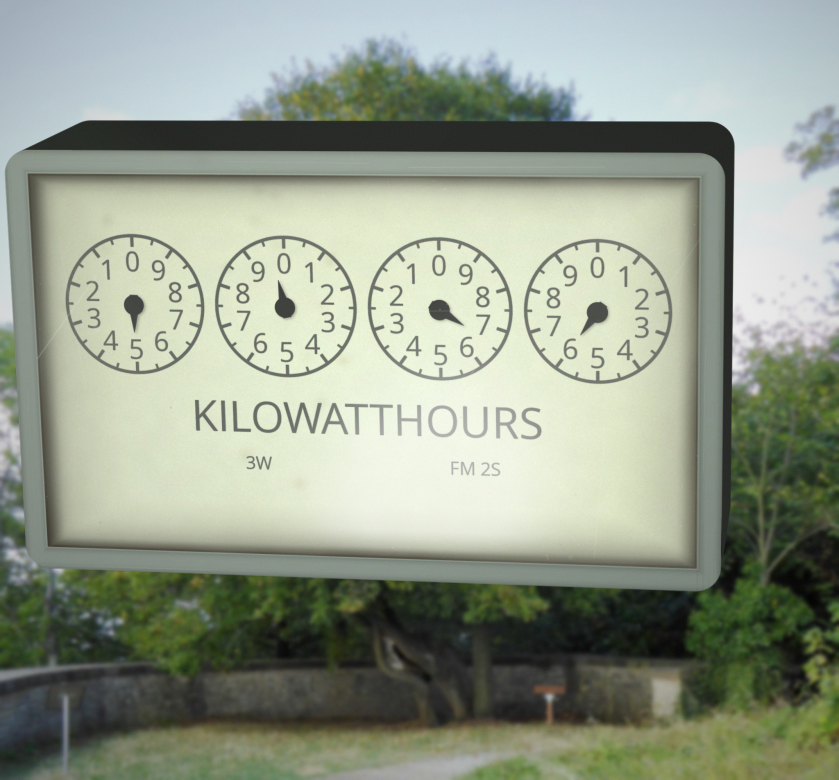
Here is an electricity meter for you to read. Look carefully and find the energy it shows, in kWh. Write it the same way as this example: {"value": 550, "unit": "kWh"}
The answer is {"value": 4966, "unit": "kWh"}
